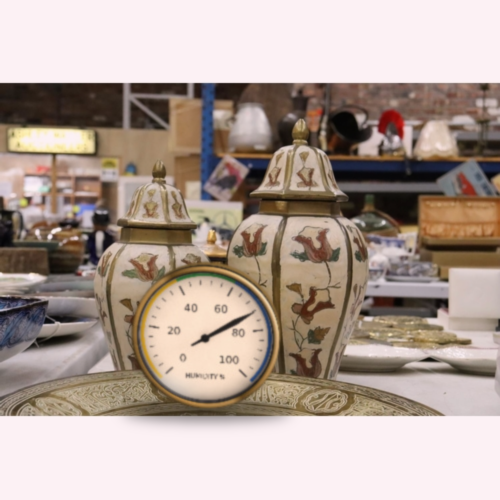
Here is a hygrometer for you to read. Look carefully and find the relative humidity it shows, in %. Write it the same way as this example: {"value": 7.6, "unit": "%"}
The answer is {"value": 72, "unit": "%"}
